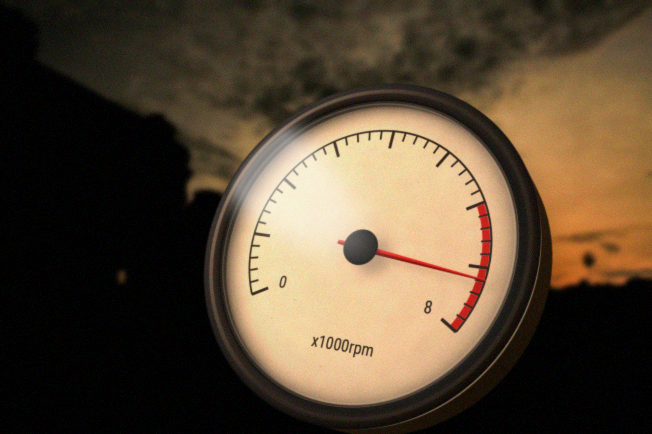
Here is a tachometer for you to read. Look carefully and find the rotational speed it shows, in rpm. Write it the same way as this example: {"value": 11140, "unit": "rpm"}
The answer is {"value": 7200, "unit": "rpm"}
